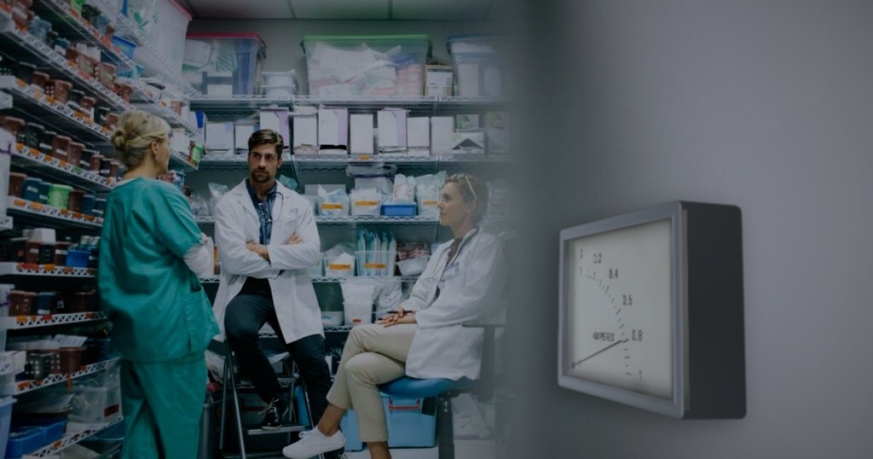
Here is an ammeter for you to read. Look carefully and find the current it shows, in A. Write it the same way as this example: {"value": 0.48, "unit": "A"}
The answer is {"value": 0.8, "unit": "A"}
